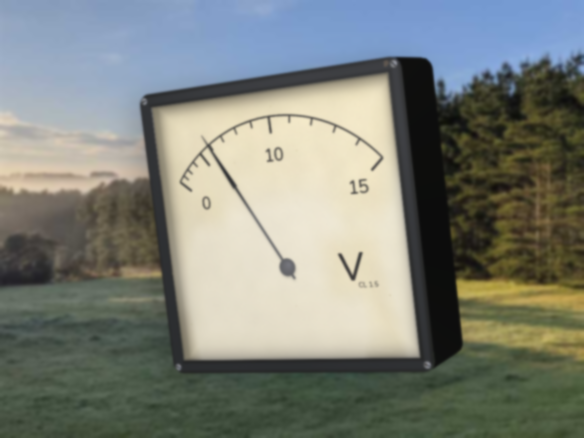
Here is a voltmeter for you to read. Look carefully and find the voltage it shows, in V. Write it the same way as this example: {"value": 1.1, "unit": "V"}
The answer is {"value": 6, "unit": "V"}
